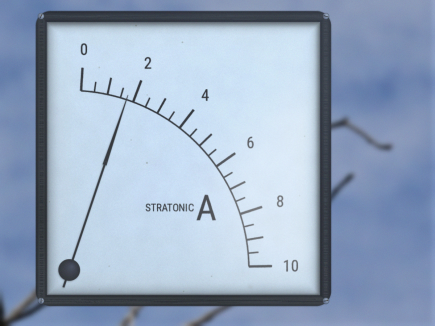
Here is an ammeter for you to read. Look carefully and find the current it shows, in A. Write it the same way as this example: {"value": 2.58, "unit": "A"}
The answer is {"value": 1.75, "unit": "A"}
